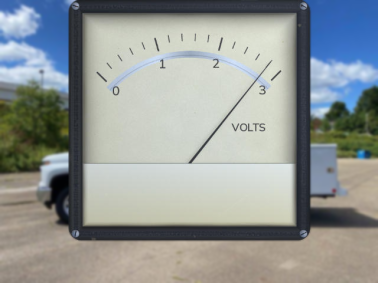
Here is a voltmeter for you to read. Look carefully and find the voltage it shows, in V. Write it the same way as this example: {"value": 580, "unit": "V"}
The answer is {"value": 2.8, "unit": "V"}
